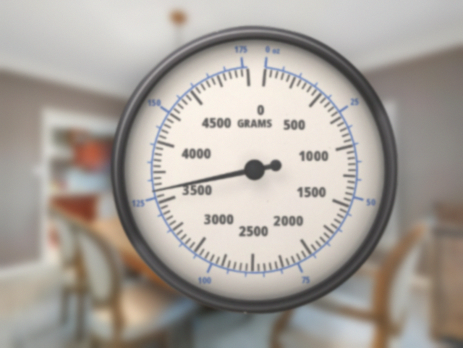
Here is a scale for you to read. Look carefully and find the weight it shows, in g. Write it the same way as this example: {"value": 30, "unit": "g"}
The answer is {"value": 3600, "unit": "g"}
